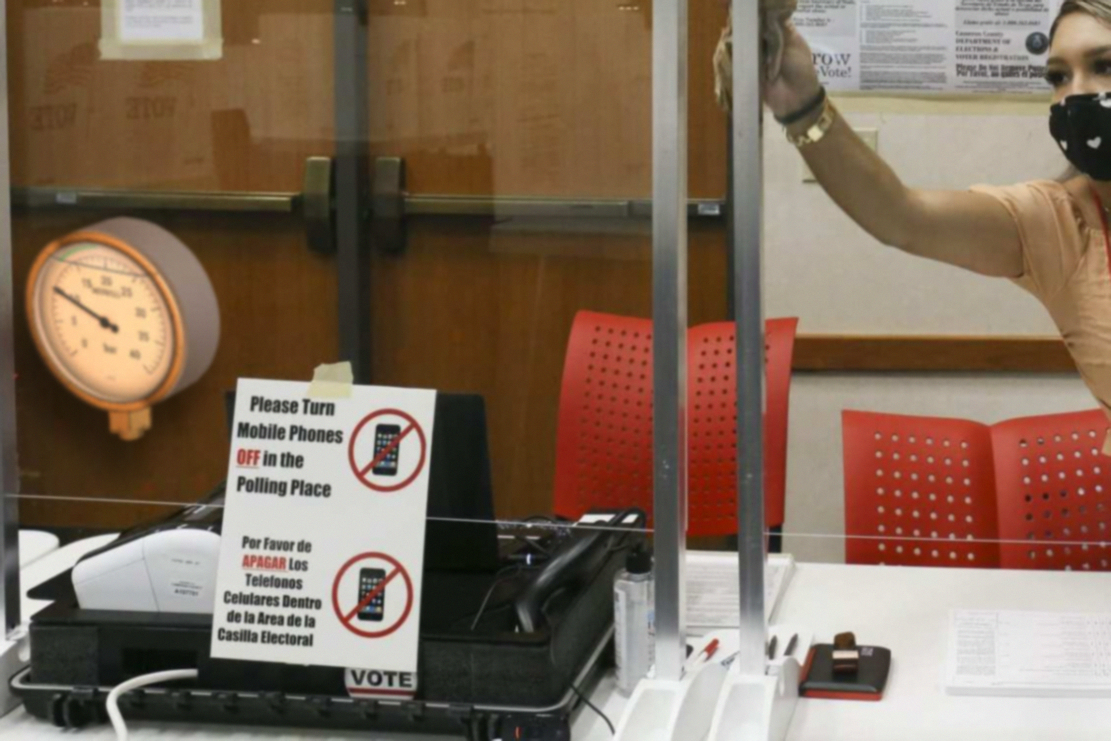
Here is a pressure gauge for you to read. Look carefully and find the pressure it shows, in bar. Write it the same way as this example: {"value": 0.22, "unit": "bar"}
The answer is {"value": 10, "unit": "bar"}
